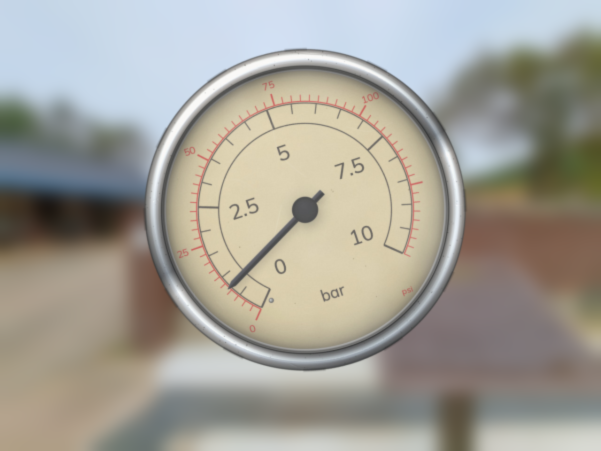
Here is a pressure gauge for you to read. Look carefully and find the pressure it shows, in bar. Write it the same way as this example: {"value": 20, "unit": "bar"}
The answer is {"value": 0.75, "unit": "bar"}
